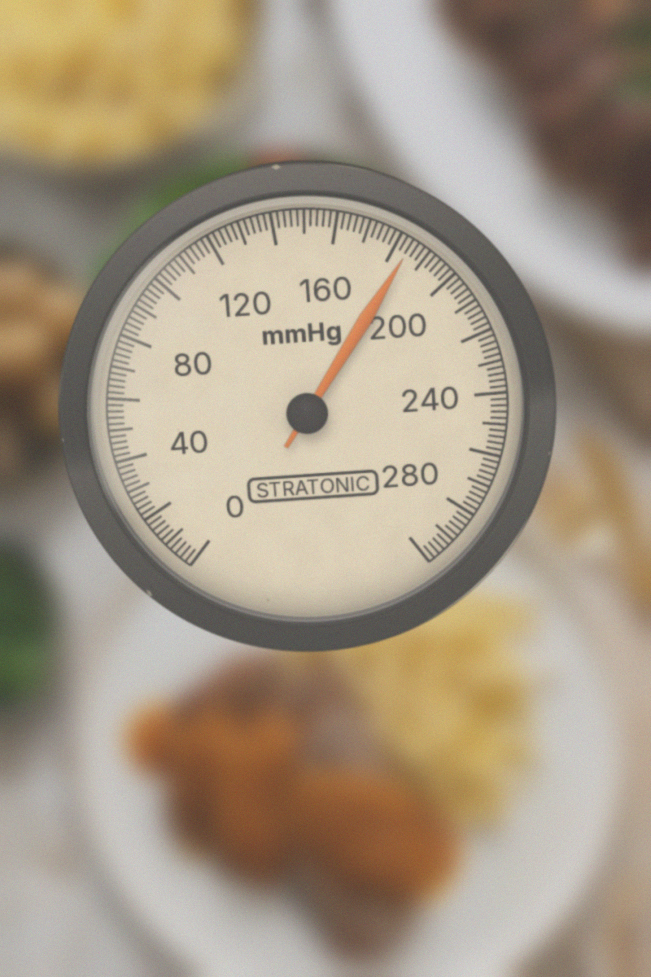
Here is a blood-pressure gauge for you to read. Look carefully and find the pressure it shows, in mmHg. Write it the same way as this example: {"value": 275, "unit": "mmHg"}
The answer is {"value": 184, "unit": "mmHg"}
